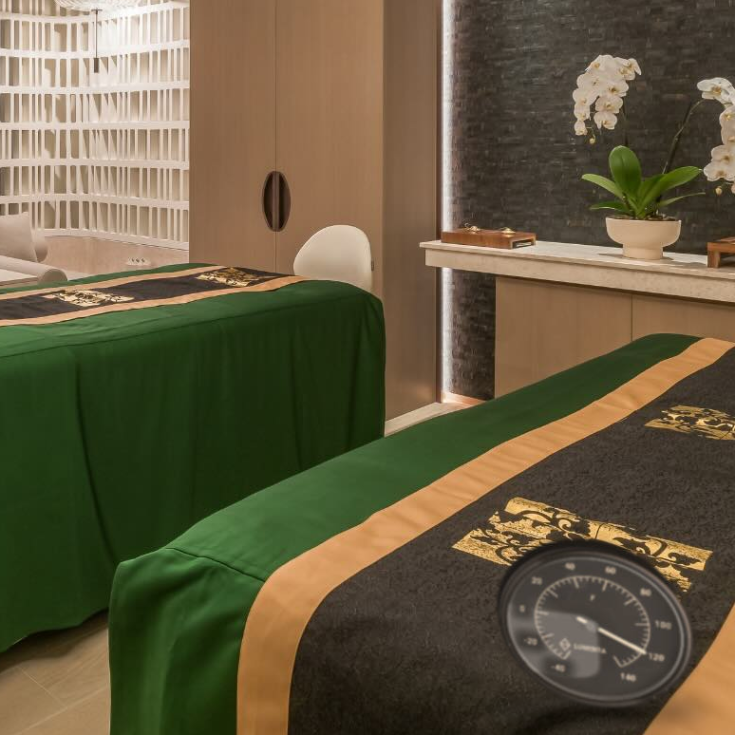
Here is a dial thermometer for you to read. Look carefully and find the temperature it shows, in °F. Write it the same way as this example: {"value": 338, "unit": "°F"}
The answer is {"value": 120, "unit": "°F"}
